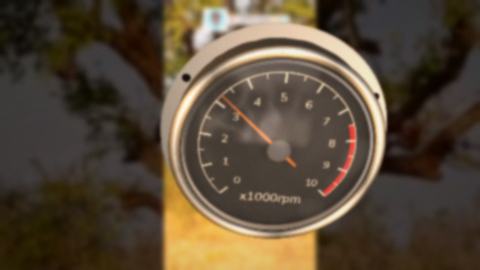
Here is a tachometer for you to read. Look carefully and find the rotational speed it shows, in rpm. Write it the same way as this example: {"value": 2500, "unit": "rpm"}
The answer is {"value": 3250, "unit": "rpm"}
